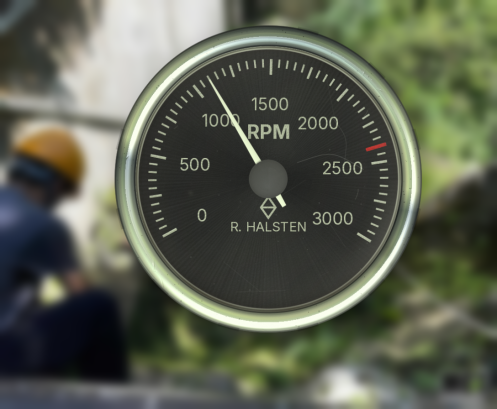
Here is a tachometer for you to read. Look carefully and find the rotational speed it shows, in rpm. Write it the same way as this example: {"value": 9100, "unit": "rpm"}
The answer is {"value": 1100, "unit": "rpm"}
